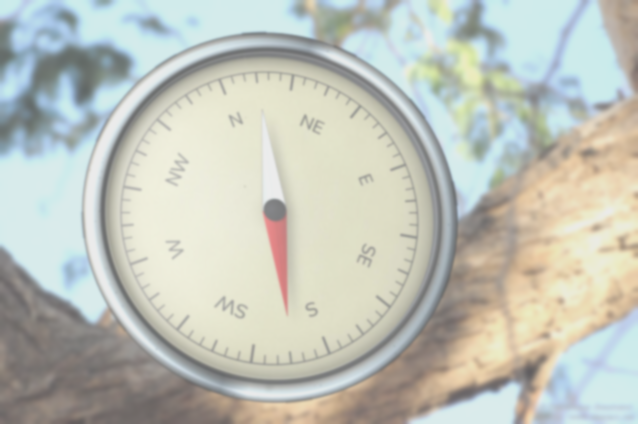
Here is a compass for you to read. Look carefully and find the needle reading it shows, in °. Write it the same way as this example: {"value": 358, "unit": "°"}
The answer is {"value": 195, "unit": "°"}
